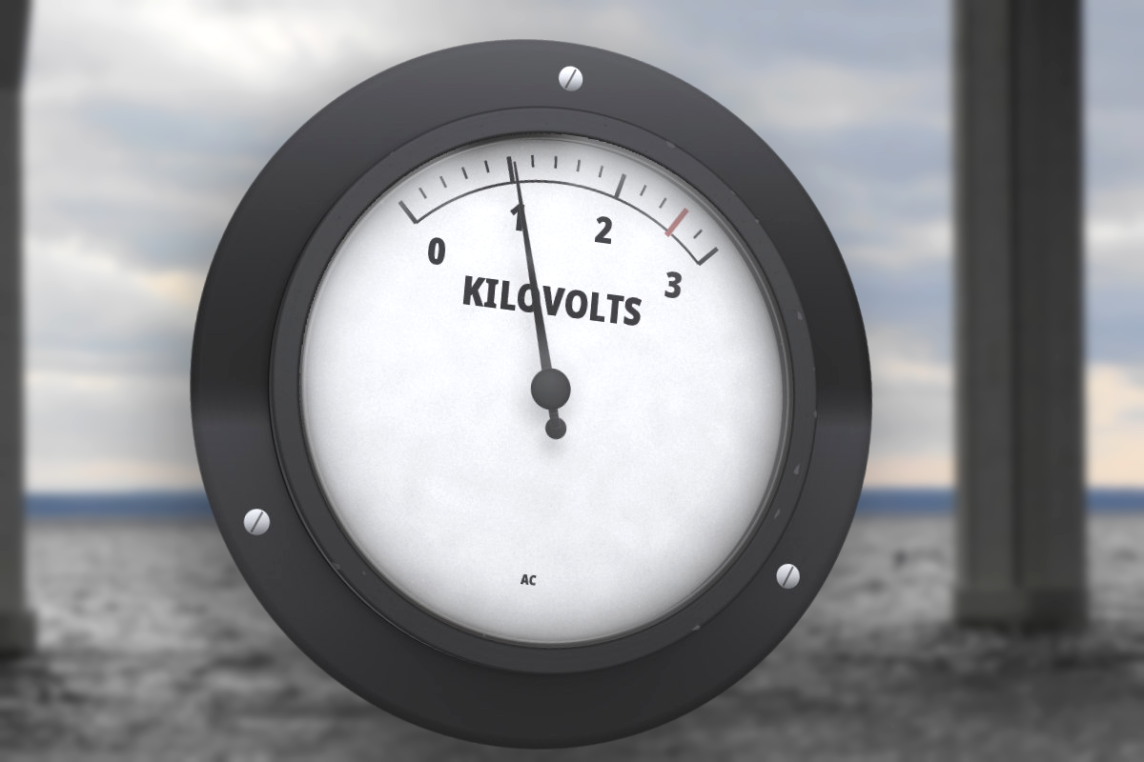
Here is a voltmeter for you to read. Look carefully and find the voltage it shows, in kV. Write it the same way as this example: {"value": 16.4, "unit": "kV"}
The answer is {"value": 1, "unit": "kV"}
